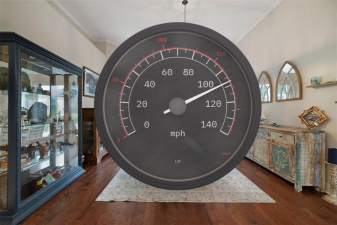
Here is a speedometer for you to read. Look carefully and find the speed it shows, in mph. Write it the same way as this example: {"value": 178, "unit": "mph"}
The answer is {"value": 107.5, "unit": "mph"}
